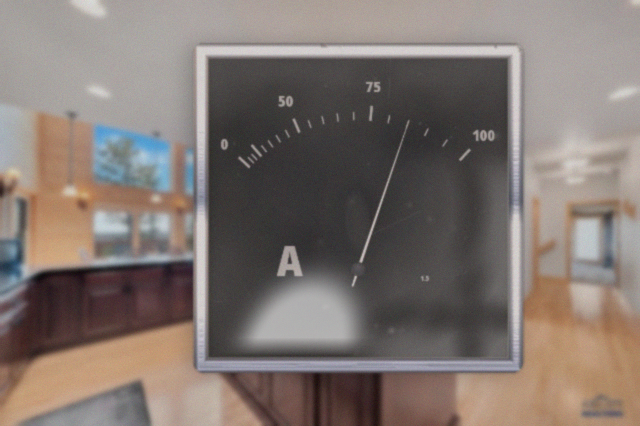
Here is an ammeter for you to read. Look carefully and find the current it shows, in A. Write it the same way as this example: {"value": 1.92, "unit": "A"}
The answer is {"value": 85, "unit": "A"}
